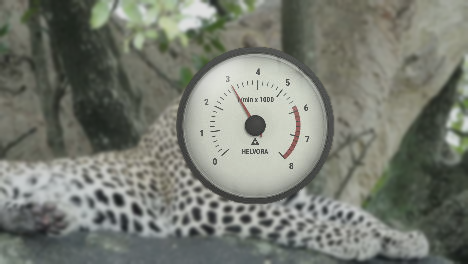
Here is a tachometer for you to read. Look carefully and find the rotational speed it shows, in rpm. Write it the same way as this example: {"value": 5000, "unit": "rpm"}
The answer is {"value": 3000, "unit": "rpm"}
